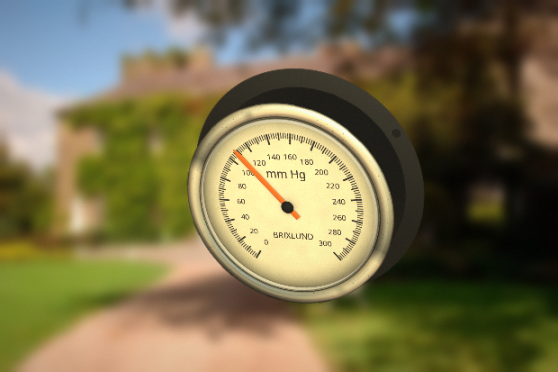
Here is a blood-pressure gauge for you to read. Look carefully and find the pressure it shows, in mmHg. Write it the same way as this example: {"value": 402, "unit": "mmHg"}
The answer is {"value": 110, "unit": "mmHg"}
